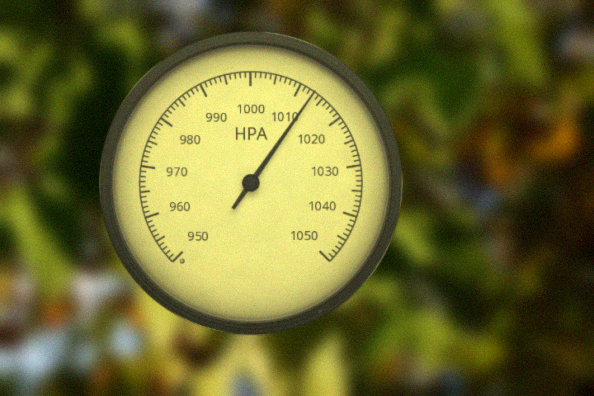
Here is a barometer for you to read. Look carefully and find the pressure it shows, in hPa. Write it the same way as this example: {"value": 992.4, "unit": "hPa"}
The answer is {"value": 1013, "unit": "hPa"}
